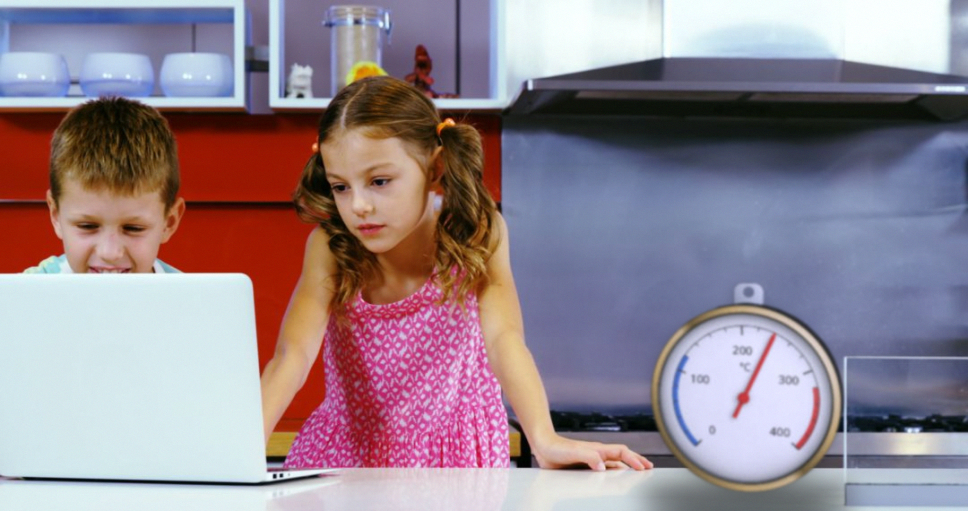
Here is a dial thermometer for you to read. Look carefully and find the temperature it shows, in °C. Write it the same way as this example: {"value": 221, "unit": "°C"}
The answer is {"value": 240, "unit": "°C"}
